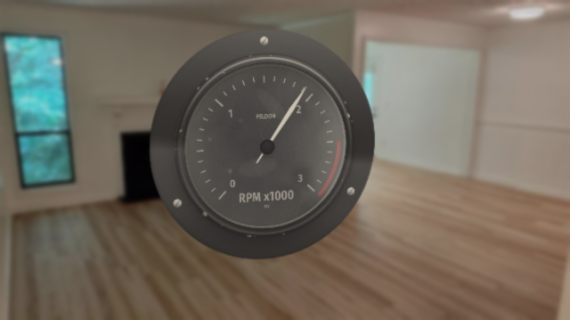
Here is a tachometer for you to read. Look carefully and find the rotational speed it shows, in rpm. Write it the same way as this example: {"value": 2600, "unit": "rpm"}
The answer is {"value": 1900, "unit": "rpm"}
